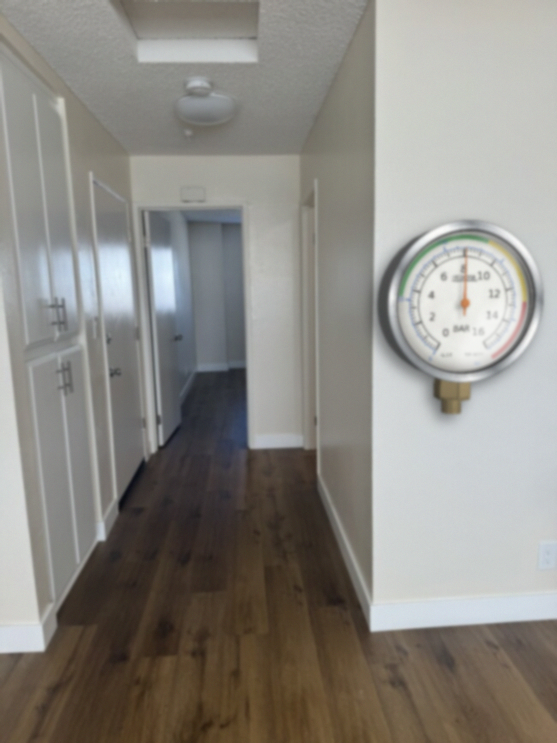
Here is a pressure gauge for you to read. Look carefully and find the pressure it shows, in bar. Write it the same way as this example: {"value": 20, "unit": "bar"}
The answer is {"value": 8, "unit": "bar"}
